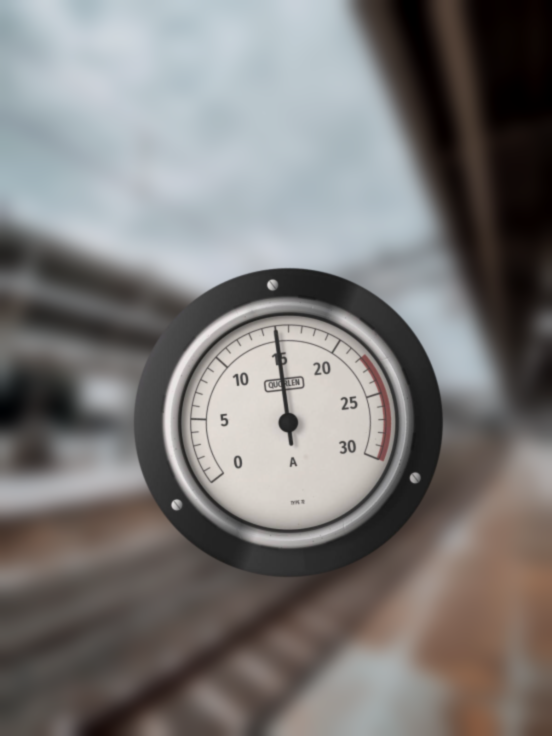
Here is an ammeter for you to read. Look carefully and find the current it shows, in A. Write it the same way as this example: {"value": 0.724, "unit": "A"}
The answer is {"value": 15, "unit": "A"}
